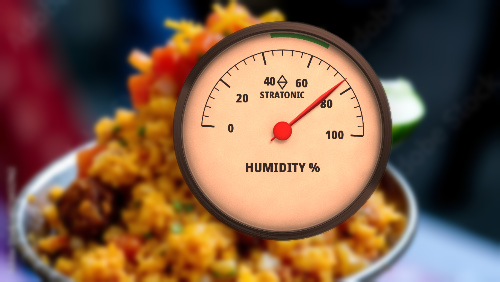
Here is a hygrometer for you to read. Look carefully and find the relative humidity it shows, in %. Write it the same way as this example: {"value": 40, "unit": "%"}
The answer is {"value": 76, "unit": "%"}
